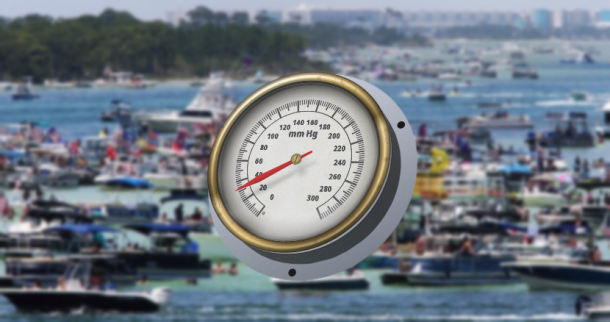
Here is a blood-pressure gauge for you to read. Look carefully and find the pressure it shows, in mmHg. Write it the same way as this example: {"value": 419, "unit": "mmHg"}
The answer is {"value": 30, "unit": "mmHg"}
